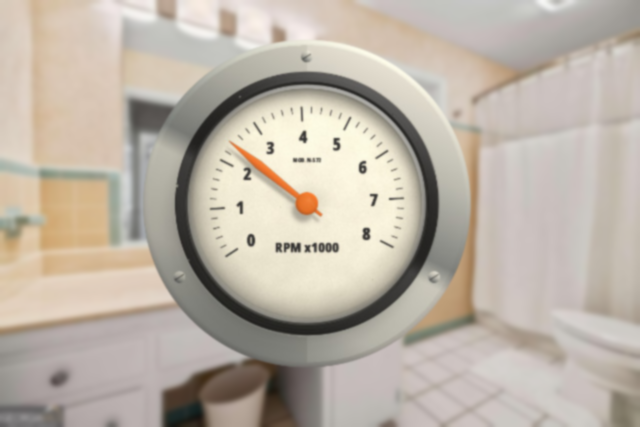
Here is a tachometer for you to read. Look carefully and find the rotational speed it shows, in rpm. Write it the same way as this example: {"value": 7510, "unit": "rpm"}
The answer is {"value": 2400, "unit": "rpm"}
